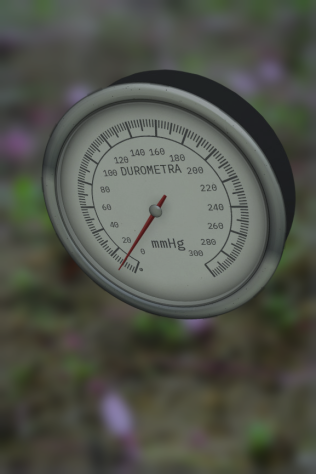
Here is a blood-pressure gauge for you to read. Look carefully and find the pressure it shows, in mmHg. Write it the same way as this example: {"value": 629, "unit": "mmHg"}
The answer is {"value": 10, "unit": "mmHg"}
